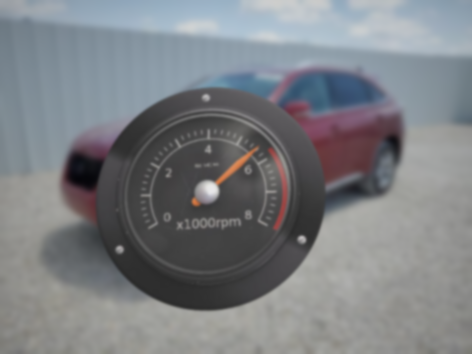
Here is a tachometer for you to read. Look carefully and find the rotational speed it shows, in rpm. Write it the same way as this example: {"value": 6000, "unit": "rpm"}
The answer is {"value": 5600, "unit": "rpm"}
